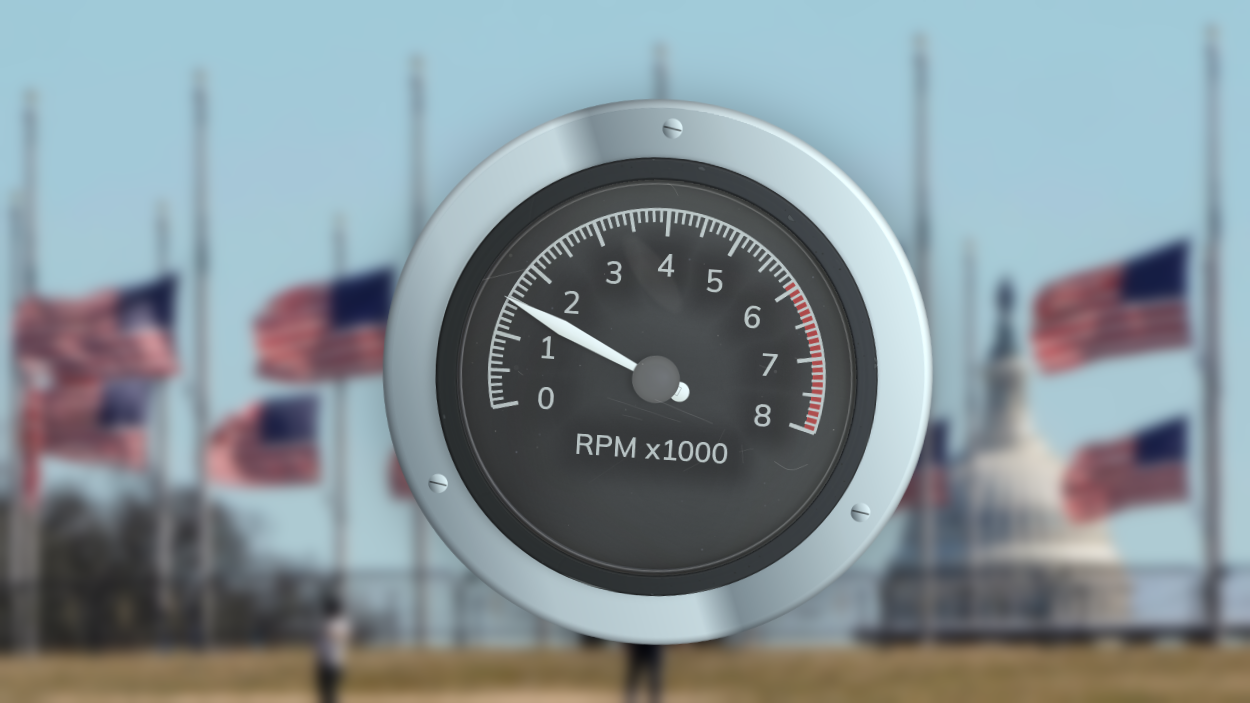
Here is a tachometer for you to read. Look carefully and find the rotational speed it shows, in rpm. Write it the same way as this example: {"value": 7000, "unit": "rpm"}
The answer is {"value": 1500, "unit": "rpm"}
